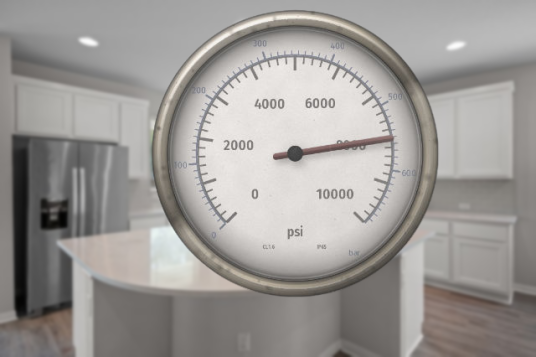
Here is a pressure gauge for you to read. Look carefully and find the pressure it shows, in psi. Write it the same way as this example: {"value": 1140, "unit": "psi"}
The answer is {"value": 8000, "unit": "psi"}
